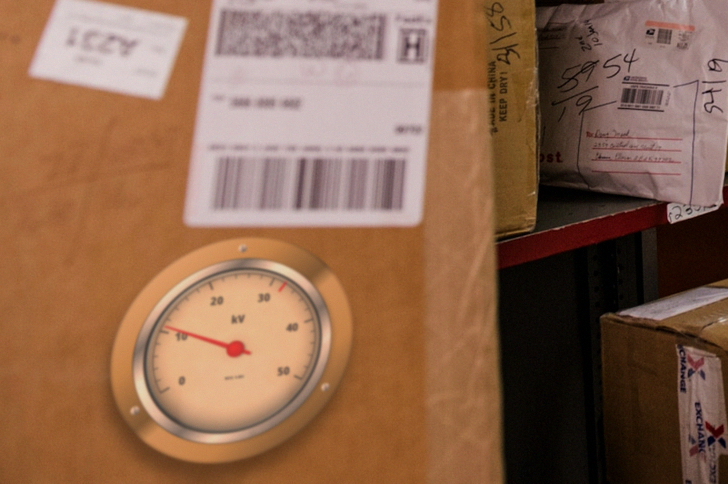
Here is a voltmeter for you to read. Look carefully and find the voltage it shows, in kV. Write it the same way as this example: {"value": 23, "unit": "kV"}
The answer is {"value": 11, "unit": "kV"}
